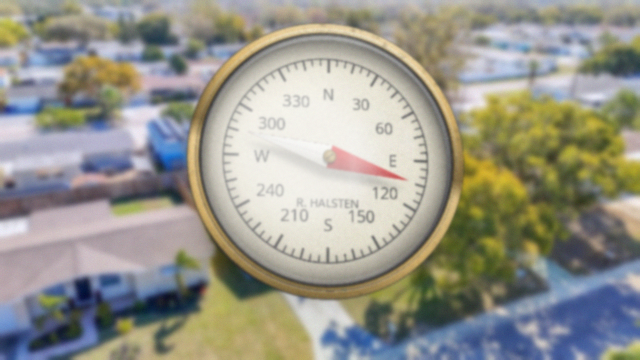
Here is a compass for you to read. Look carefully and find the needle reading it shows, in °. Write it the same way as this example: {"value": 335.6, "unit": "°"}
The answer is {"value": 105, "unit": "°"}
